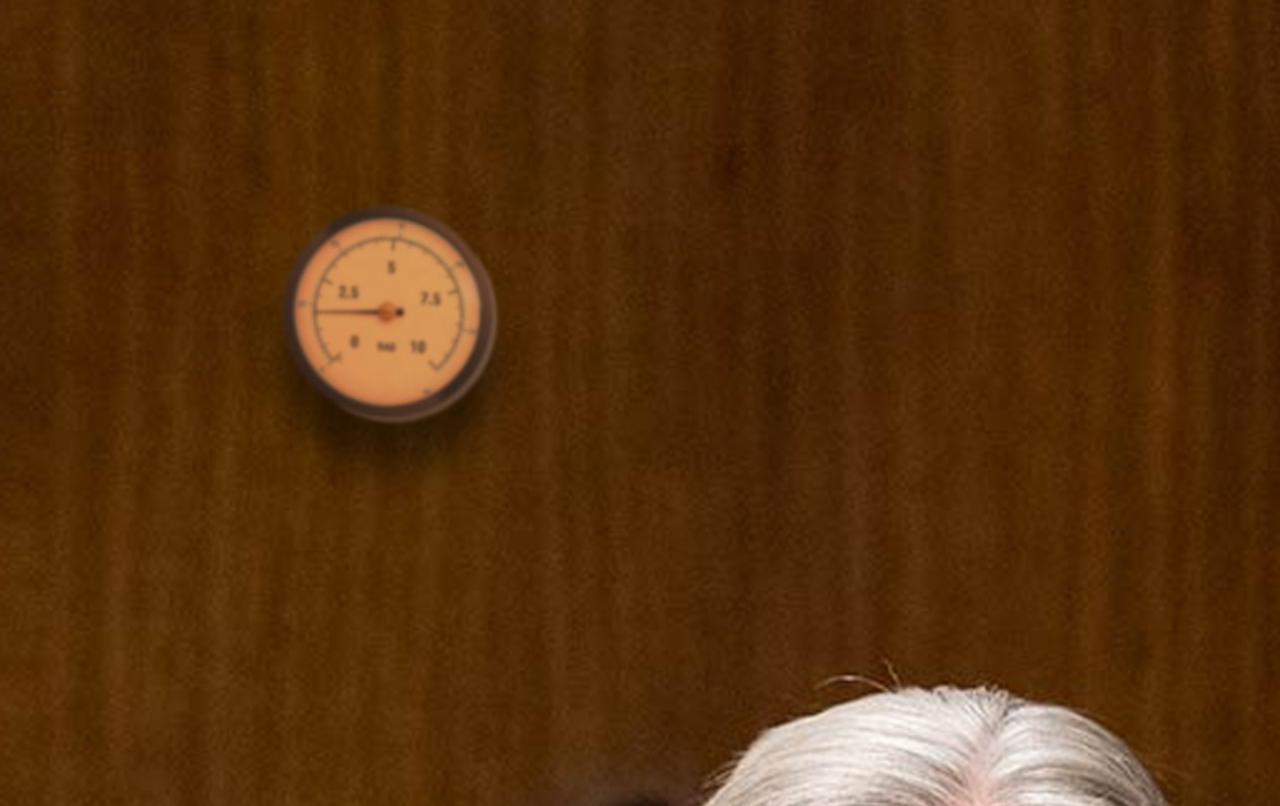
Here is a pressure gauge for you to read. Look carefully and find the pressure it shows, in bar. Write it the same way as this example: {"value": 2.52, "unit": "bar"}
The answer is {"value": 1.5, "unit": "bar"}
